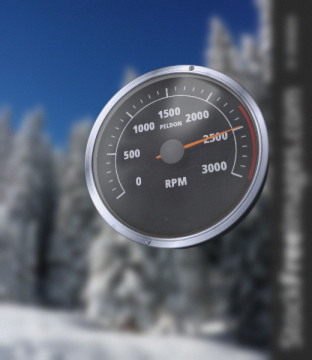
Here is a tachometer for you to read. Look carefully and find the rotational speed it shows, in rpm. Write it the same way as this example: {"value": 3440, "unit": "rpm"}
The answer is {"value": 2500, "unit": "rpm"}
